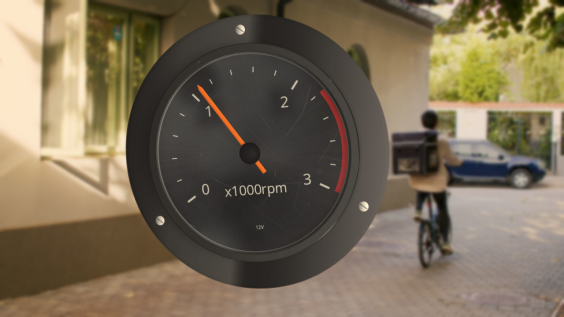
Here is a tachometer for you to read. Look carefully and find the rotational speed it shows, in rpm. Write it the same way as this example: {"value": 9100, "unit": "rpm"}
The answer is {"value": 1100, "unit": "rpm"}
